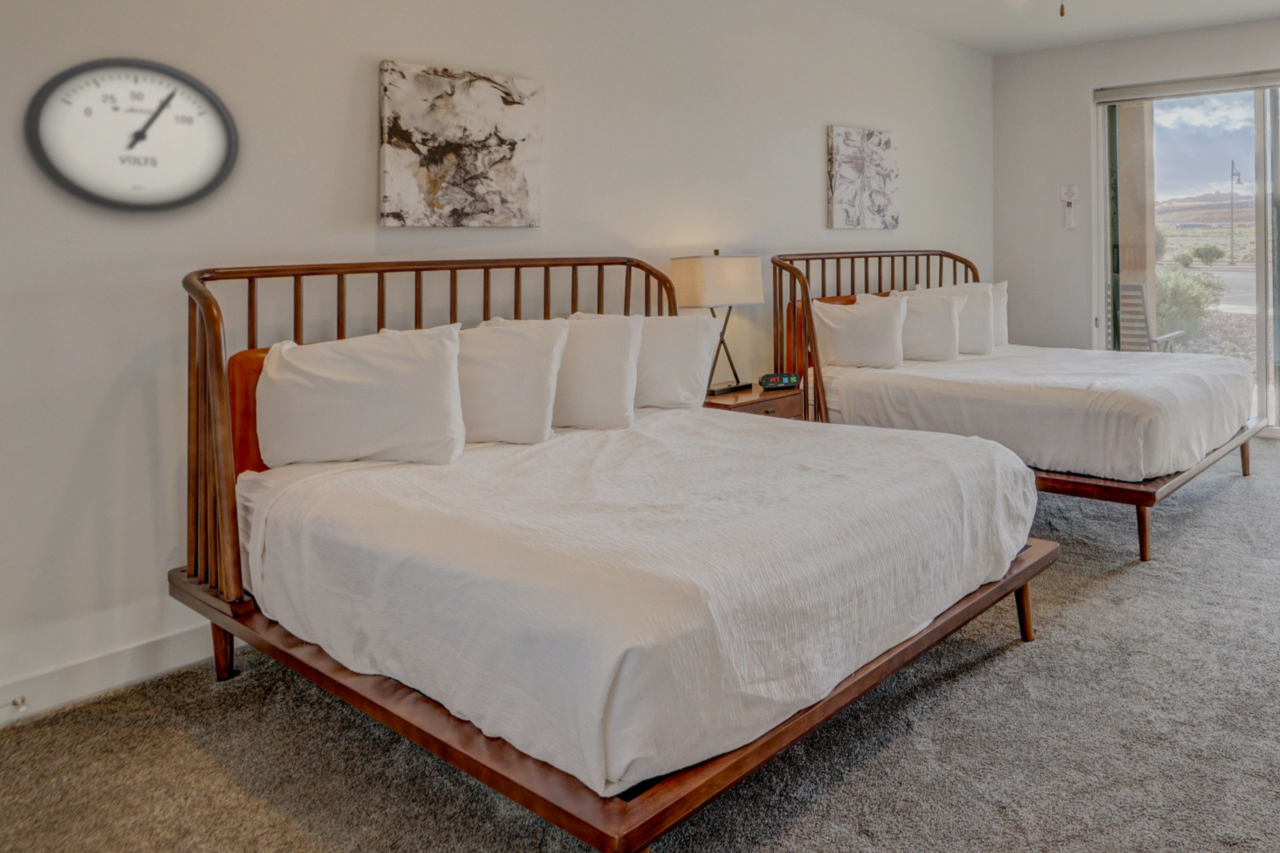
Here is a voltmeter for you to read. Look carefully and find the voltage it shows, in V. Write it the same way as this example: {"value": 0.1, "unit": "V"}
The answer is {"value": 75, "unit": "V"}
